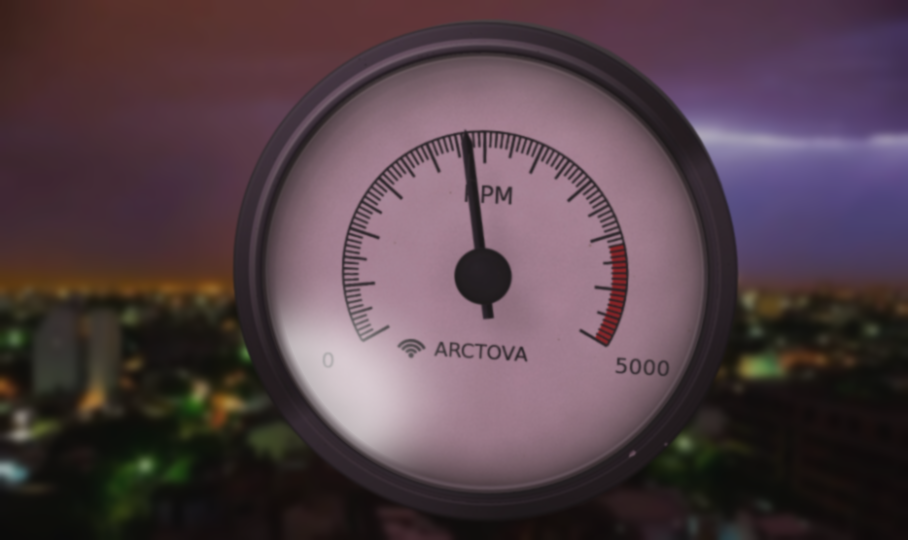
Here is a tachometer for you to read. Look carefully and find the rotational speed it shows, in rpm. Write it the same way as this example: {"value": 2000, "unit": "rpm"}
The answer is {"value": 2350, "unit": "rpm"}
